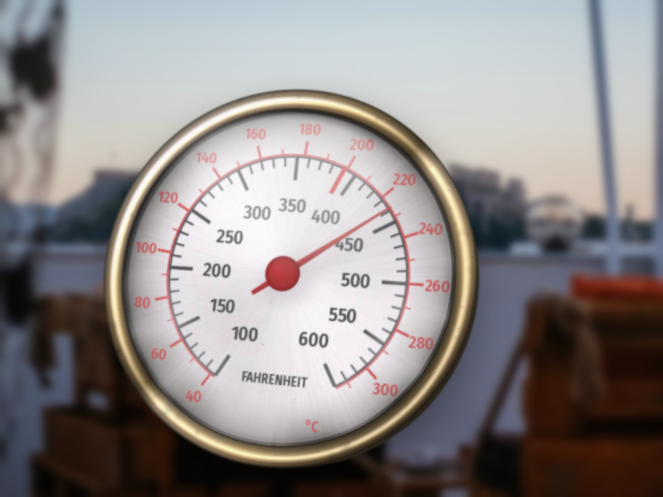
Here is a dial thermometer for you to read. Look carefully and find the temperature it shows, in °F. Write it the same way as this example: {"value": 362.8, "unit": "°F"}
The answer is {"value": 440, "unit": "°F"}
